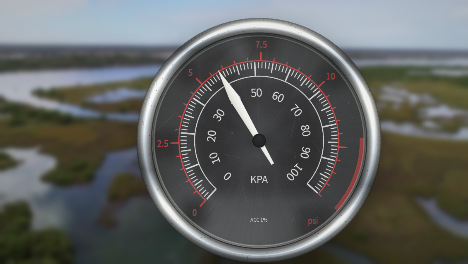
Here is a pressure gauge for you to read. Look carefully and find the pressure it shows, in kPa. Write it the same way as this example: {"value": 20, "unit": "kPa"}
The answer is {"value": 40, "unit": "kPa"}
